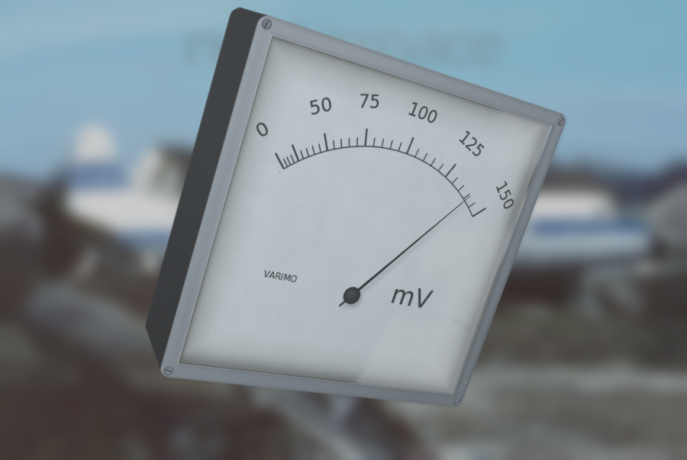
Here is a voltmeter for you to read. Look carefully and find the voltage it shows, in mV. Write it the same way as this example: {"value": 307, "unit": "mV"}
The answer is {"value": 140, "unit": "mV"}
